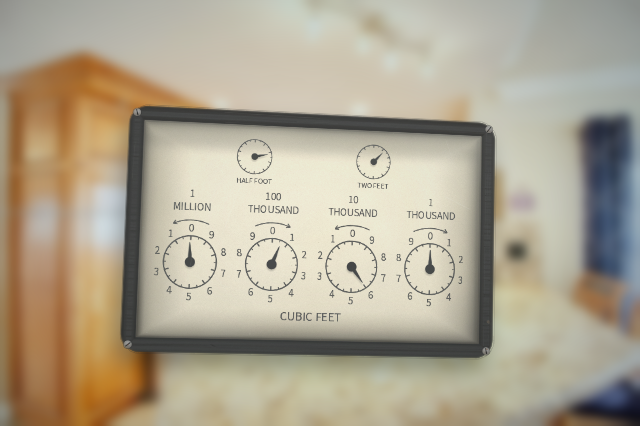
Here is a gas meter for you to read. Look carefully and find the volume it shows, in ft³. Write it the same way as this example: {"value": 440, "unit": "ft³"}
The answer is {"value": 6000, "unit": "ft³"}
